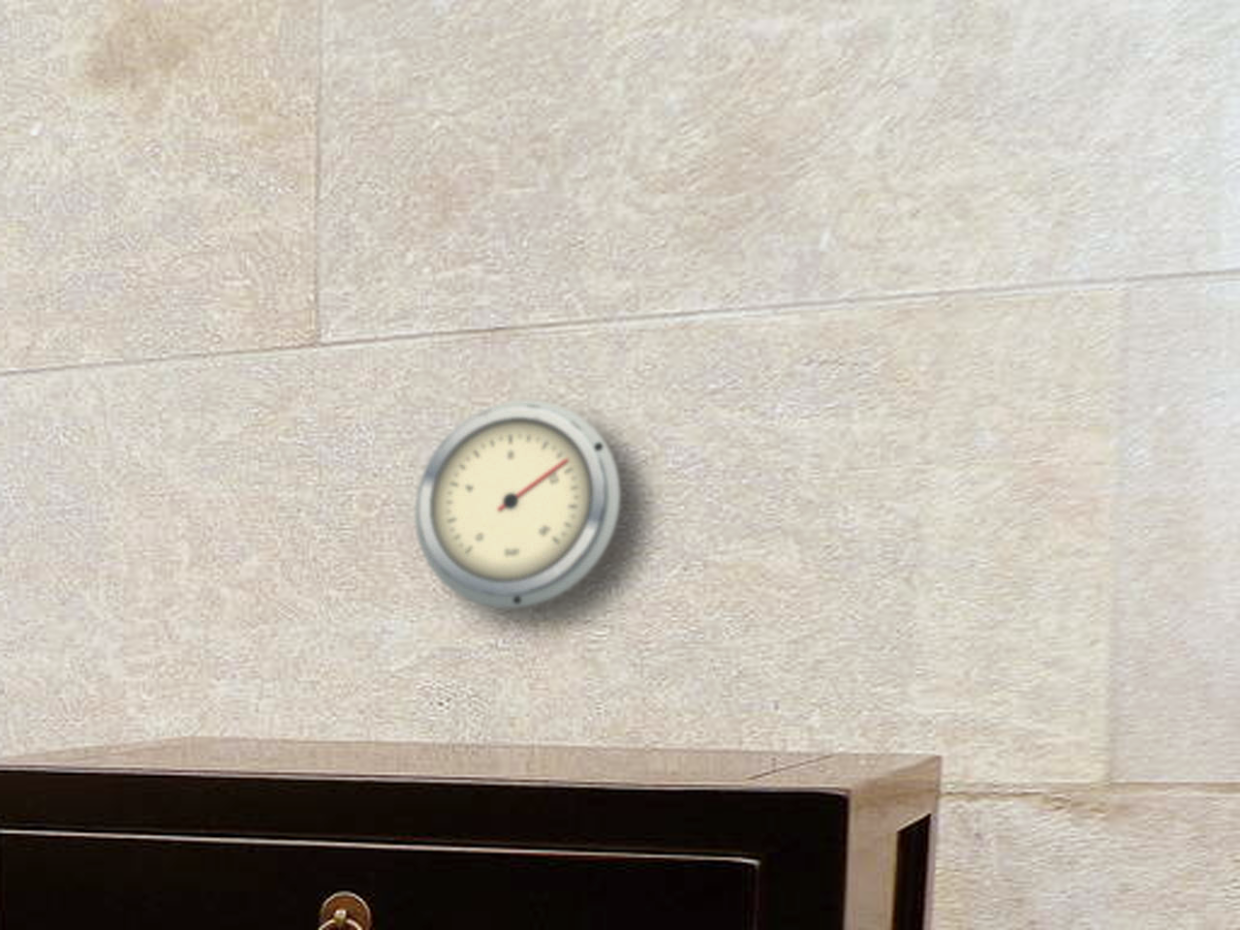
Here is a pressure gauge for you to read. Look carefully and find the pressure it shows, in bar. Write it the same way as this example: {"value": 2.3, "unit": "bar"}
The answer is {"value": 11.5, "unit": "bar"}
